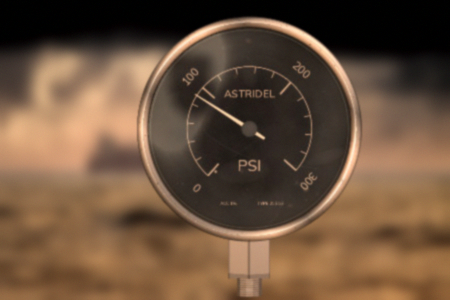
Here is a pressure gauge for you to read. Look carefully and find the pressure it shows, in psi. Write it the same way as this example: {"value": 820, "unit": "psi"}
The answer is {"value": 90, "unit": "psi"}
